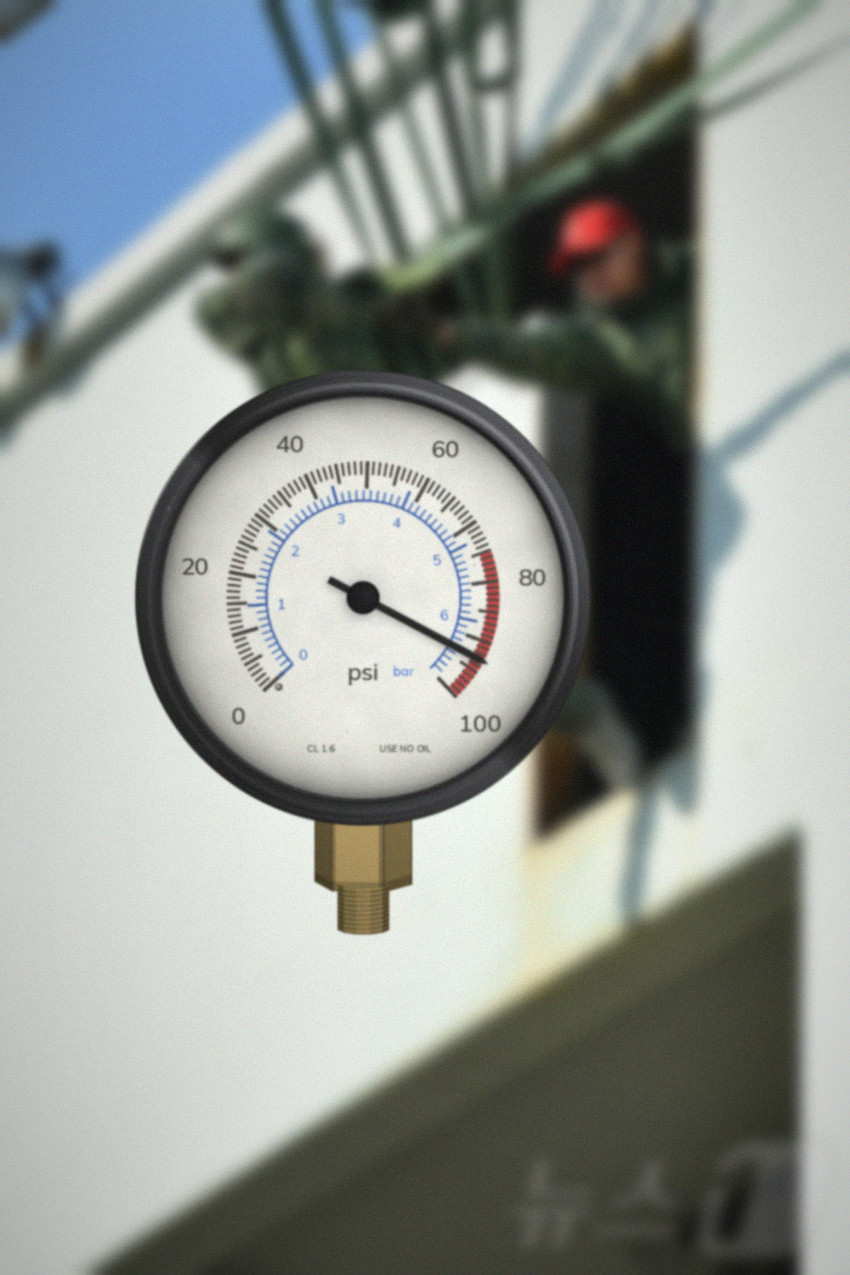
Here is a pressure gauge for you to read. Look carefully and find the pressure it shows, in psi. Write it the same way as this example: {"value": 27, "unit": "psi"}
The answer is {"value": 93, "unit": "psi"}
